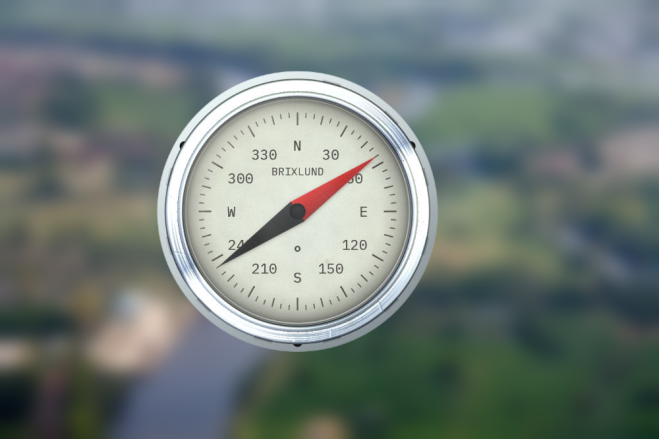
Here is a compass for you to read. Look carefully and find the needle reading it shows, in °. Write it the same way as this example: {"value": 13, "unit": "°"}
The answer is {"value": 55, "unit": "°"}
